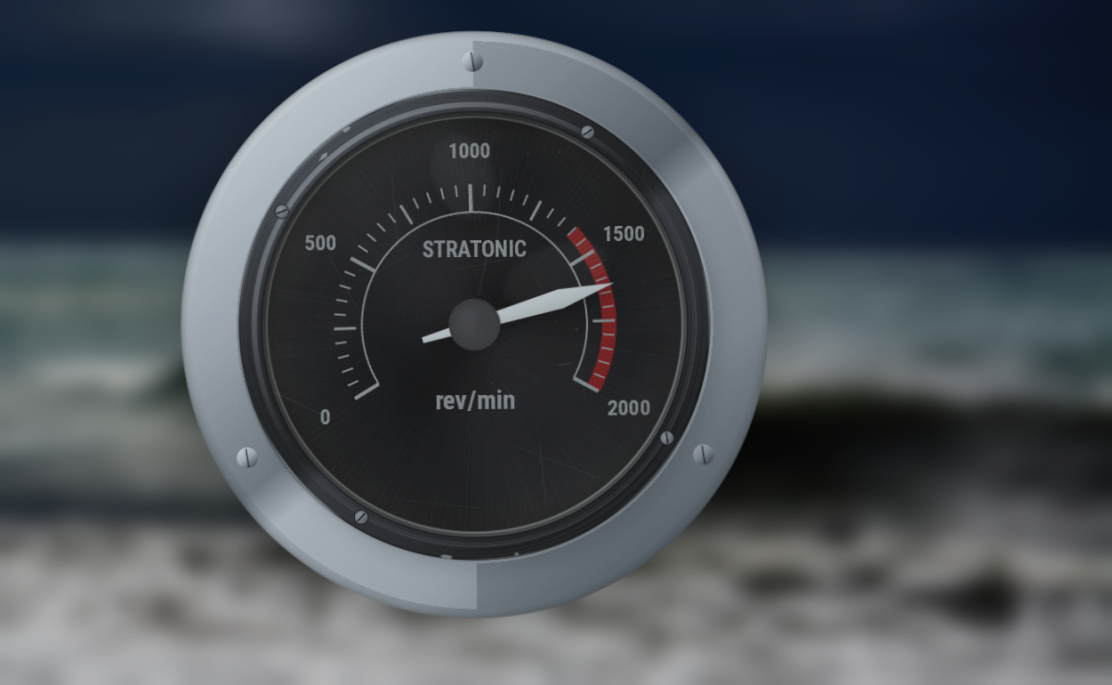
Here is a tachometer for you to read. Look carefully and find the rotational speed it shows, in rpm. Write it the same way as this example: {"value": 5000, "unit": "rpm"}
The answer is {"value": 1625, "unit": "rpm"}
